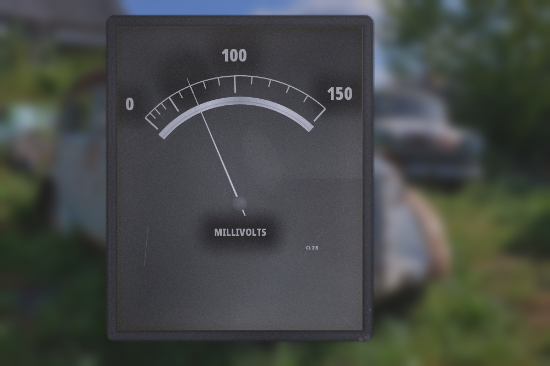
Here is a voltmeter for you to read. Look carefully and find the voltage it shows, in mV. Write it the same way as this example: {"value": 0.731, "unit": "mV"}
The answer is {"value": 70, "unit": "mV"}
